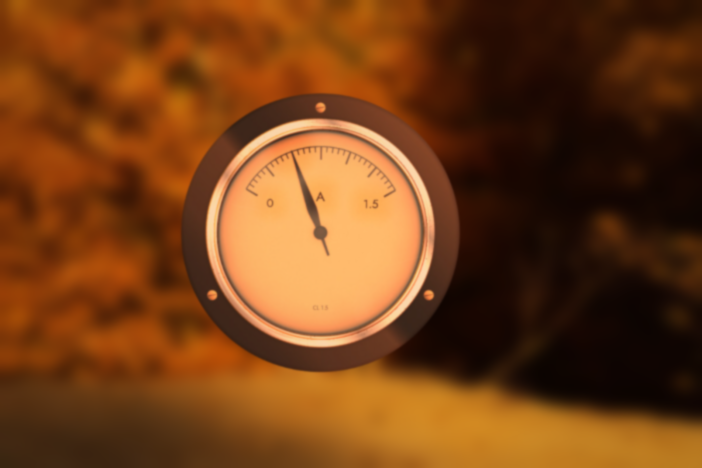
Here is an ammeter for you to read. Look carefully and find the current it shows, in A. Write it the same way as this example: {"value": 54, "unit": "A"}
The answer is {"value": 0.5, "unit": "A"}
